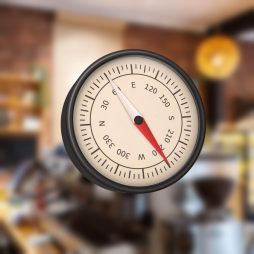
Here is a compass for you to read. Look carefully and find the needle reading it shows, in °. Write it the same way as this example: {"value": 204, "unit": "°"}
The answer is {"value": 240, "unit": "°"}
